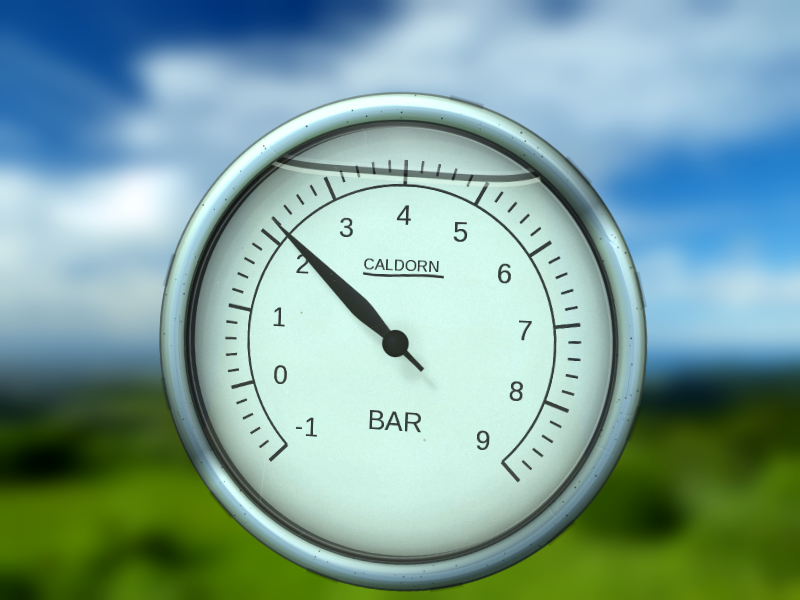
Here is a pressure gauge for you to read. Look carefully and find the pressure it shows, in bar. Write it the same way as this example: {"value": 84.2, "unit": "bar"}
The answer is {"value": 2.2, "unit": "bar"}
